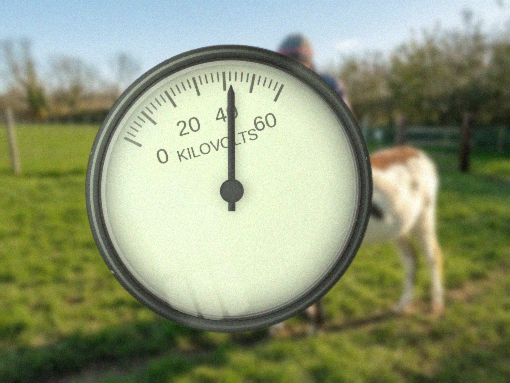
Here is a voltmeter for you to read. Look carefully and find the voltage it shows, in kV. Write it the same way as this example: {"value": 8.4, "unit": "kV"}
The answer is {"value": 42, "unit": "kV"}
